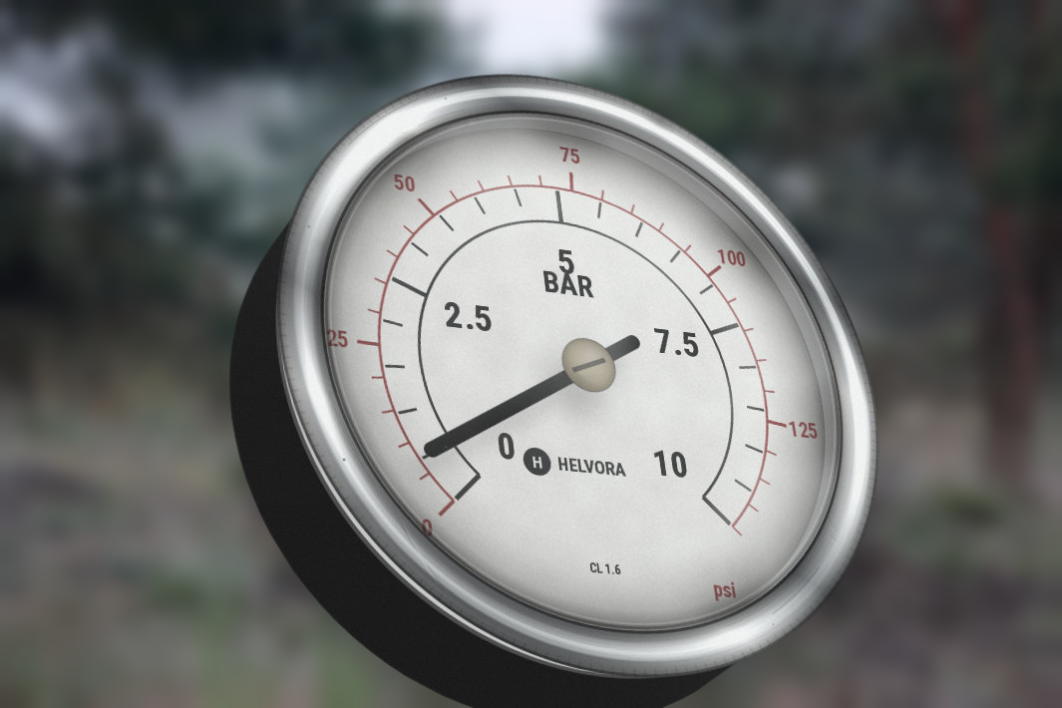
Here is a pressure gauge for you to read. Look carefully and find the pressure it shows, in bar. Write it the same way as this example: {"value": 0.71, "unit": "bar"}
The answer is {"value": 0.5, "unit": "bar"}
